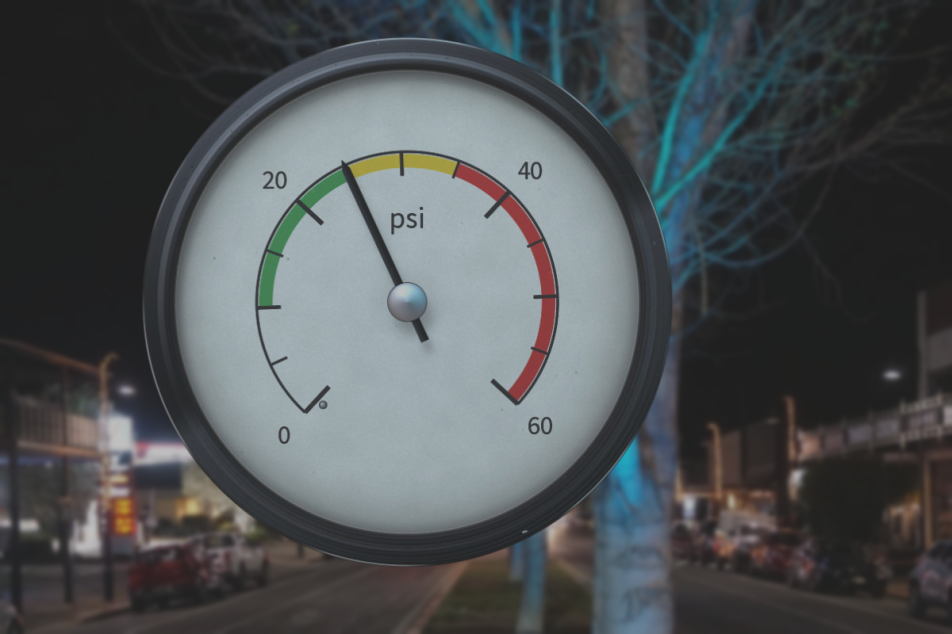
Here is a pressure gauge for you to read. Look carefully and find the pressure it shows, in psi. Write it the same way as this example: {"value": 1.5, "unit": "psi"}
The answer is {"value": 25, "unit": "psi"}
